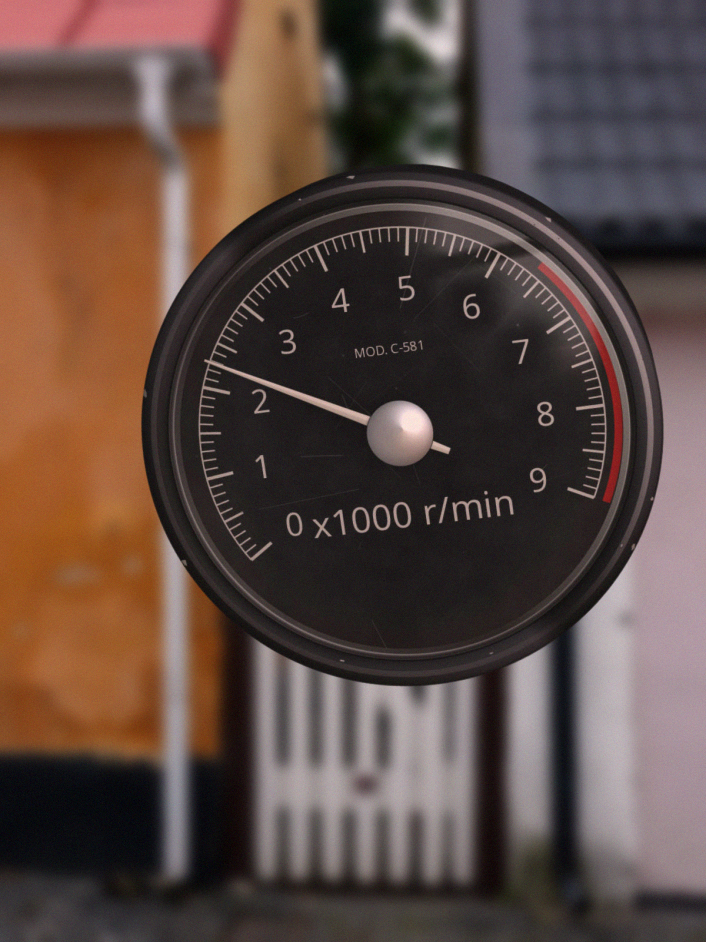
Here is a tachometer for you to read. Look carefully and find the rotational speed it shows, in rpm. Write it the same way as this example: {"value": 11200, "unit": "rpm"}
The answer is {"value": 2300, "unit": "rpm"}
